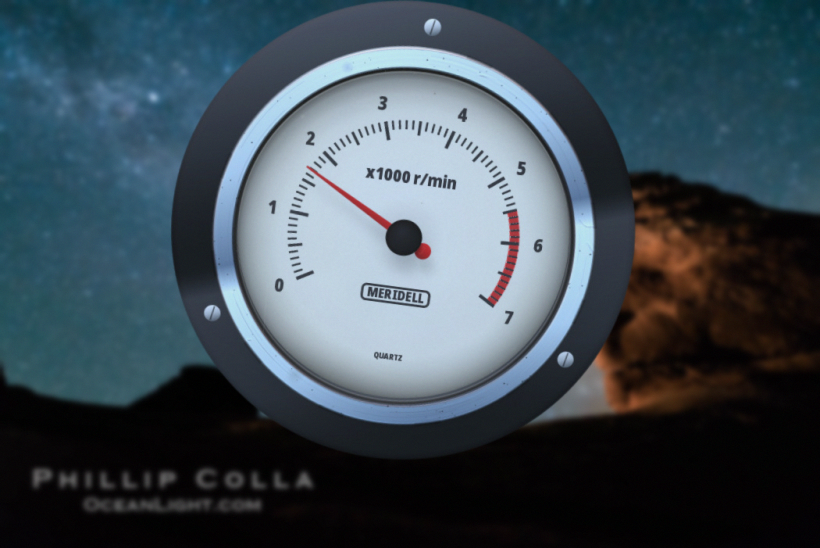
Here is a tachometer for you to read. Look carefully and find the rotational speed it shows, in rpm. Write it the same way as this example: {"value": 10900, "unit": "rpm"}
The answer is {"value": 1700, "unit": "rpm"}
